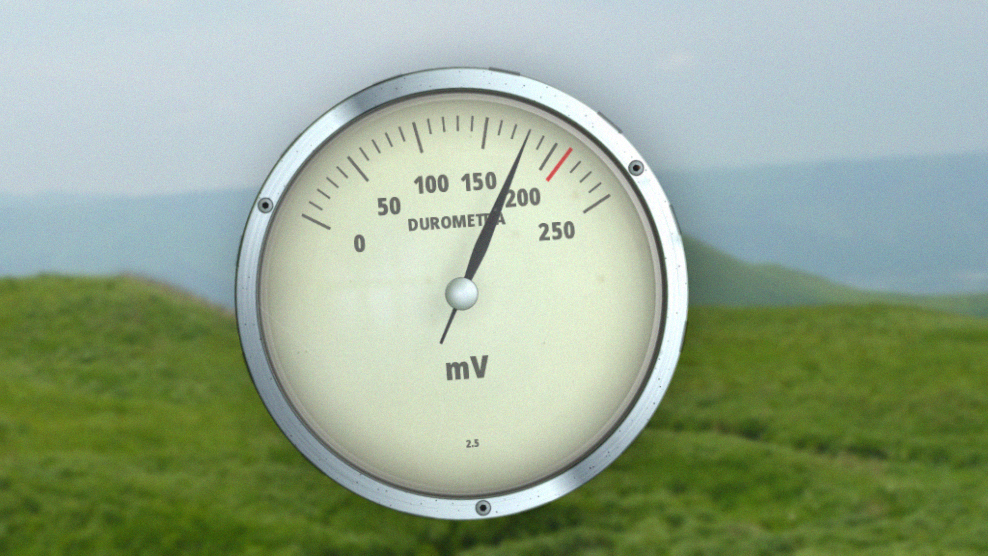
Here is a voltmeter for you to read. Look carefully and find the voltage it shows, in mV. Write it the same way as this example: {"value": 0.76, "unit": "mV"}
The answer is {"value": 180, "unit": "mV"}
